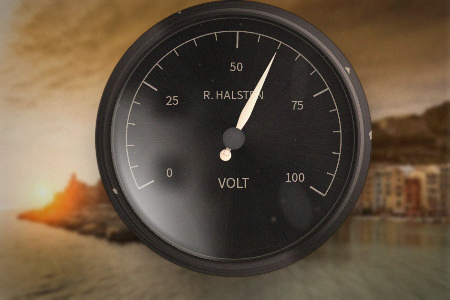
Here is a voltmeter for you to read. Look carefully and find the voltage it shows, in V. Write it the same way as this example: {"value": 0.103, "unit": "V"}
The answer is {"value": 60, "unit": "V"}
